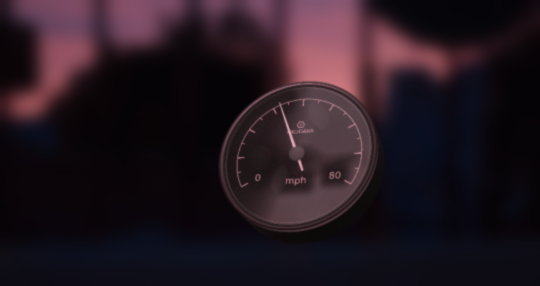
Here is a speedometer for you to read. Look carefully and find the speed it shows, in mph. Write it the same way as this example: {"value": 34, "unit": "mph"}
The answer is {"value": 32.5, "unit": "mph"}
